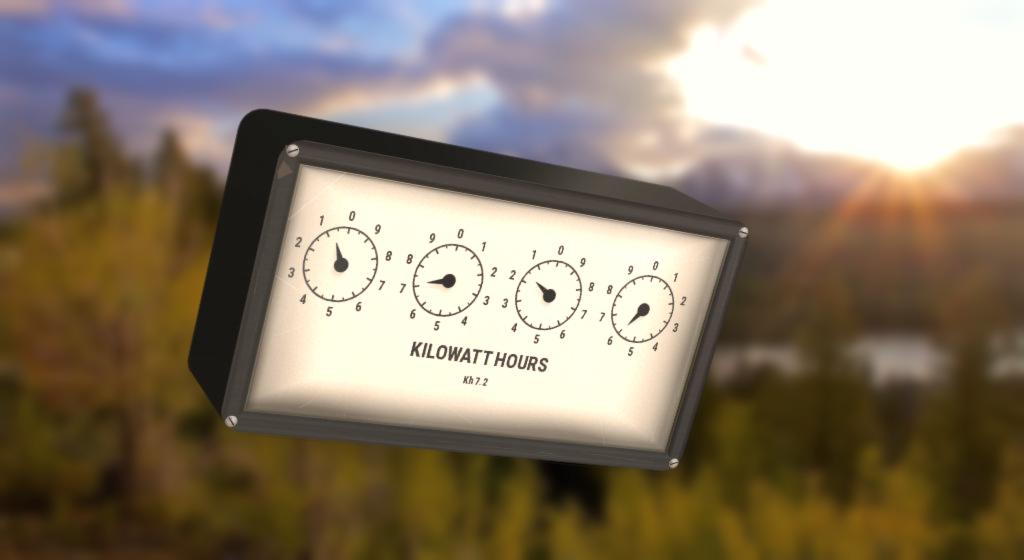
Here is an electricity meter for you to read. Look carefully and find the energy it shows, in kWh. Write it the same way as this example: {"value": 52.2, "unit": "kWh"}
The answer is {"value": 716, "unit": "kWh"}
